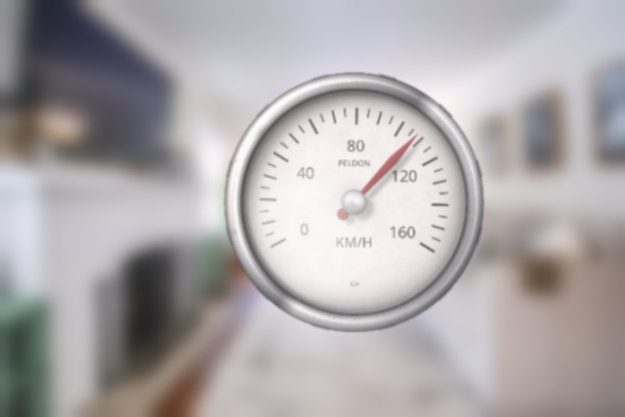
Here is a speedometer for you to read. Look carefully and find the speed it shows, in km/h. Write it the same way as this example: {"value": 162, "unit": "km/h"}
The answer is {"value": 107.5, "unit": "km/h"}
